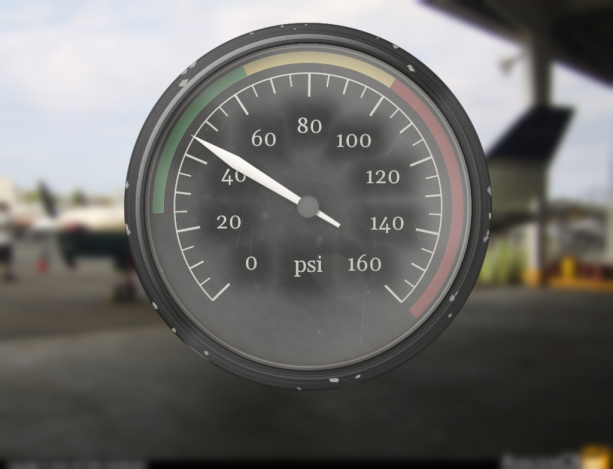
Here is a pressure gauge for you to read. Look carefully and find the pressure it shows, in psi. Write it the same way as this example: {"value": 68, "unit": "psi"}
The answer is {"value": 45, "unit": "psi"}
